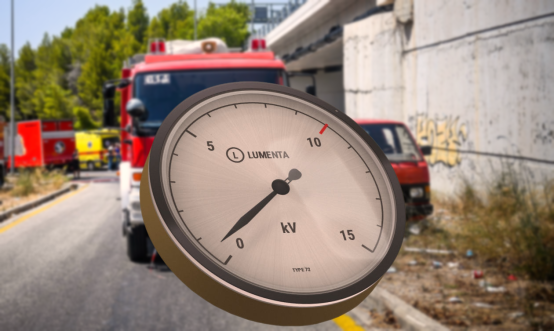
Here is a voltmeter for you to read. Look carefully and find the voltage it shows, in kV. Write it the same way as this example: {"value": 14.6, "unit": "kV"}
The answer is {"value": 0.5, "unit": "kV"}
